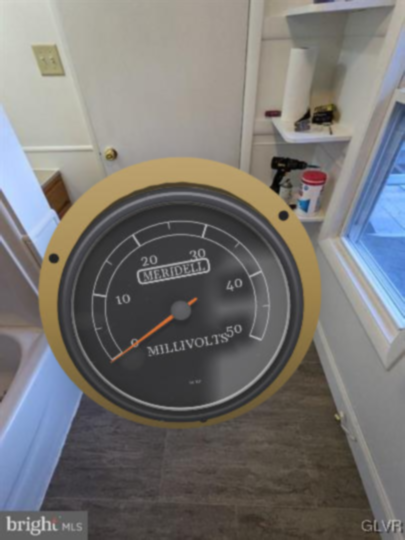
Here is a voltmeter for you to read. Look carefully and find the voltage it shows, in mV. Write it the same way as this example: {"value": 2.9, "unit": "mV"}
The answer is {"value": 0, "unit": "mV"}
